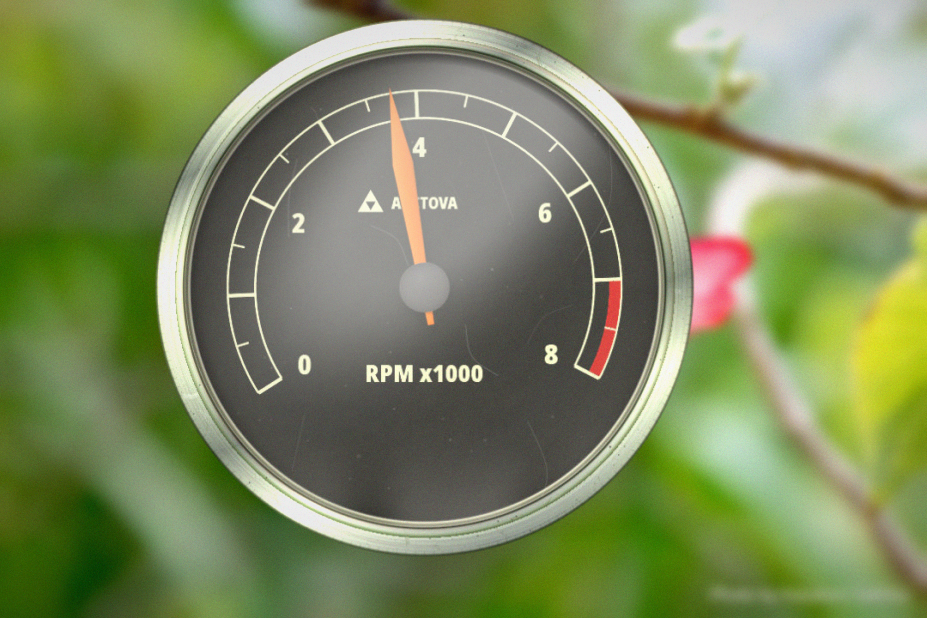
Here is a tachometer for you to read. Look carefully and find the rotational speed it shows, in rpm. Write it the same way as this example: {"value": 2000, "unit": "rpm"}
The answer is {"value": 3750, "unit": "rpm"}
